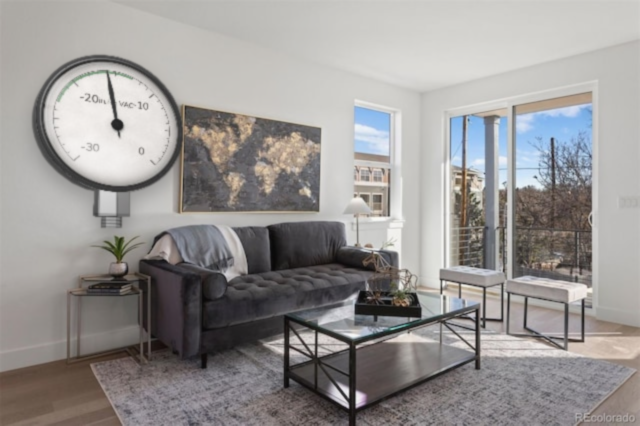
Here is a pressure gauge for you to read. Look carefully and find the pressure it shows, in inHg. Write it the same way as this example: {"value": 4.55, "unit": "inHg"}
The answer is {"value": -16, "unit": "inHg"}
